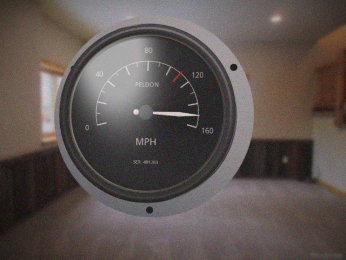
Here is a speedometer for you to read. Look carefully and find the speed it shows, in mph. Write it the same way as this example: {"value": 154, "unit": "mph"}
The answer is {"value": 150, "unit": "mph"}
